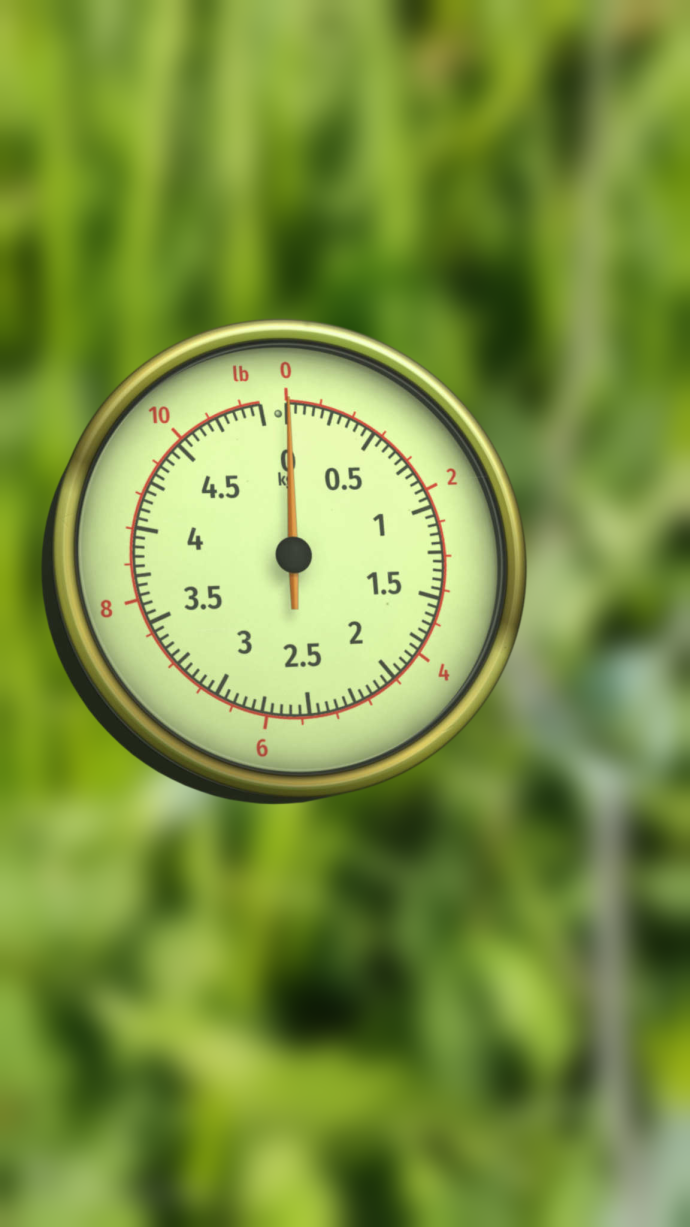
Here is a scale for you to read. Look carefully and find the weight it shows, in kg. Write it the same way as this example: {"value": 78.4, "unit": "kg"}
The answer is {"value": 0, "unit": "kg"}
